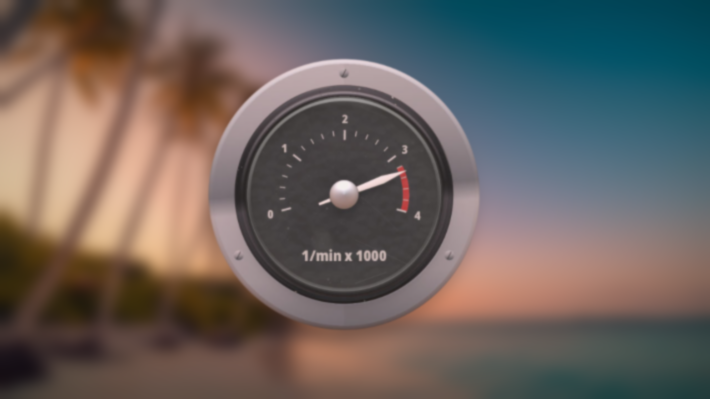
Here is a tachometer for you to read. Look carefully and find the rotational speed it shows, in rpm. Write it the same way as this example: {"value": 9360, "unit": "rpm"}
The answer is {"value": 3300, "unit": "rpm"}
